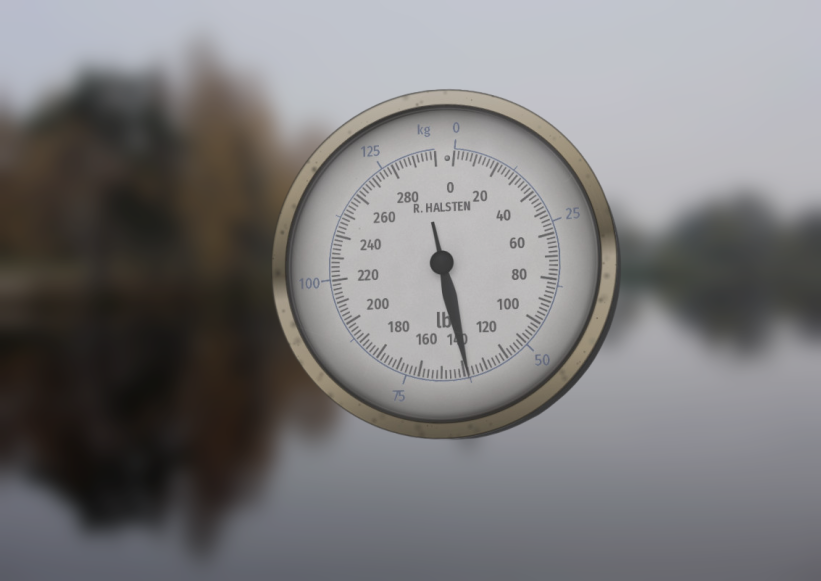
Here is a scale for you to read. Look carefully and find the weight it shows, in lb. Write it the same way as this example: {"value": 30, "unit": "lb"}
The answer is {"value": 138, "unit": "lb"}
